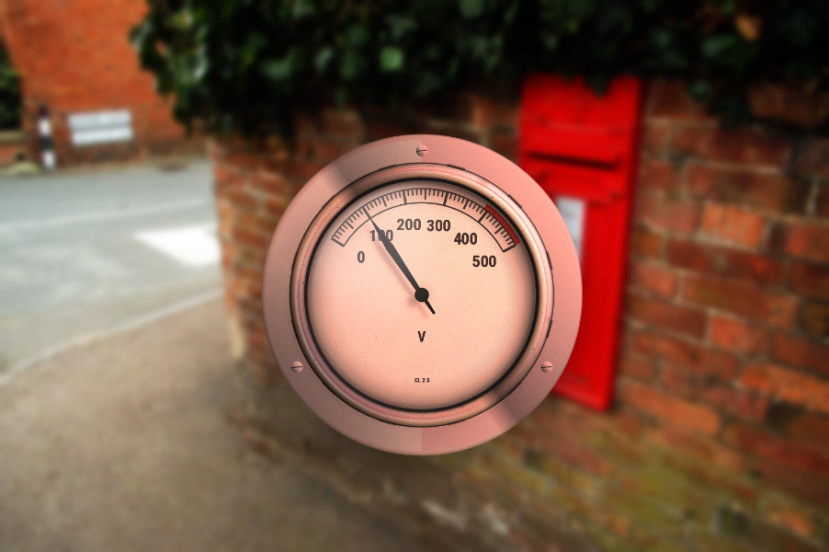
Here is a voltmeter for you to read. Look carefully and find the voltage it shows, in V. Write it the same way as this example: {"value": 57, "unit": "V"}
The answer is {"value": 100, "unit": "V"}
